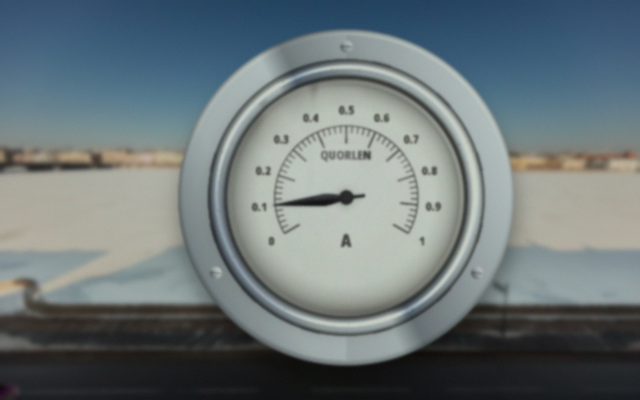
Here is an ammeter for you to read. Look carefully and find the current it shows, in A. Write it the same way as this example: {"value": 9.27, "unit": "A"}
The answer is {"value": 0.1, "unit": "A"}
